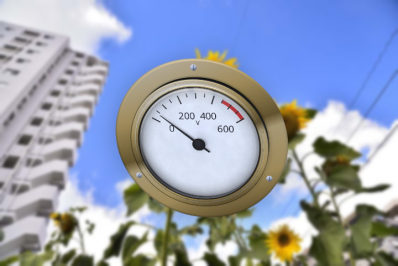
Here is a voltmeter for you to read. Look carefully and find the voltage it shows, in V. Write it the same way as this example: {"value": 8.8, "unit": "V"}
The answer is {"value": 50, "unit": "V"}
